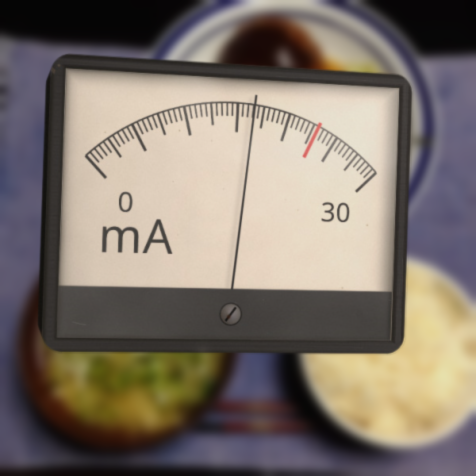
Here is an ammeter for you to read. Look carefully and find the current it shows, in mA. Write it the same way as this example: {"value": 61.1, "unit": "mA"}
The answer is {"value": 16.5, "unit": "mA"}
